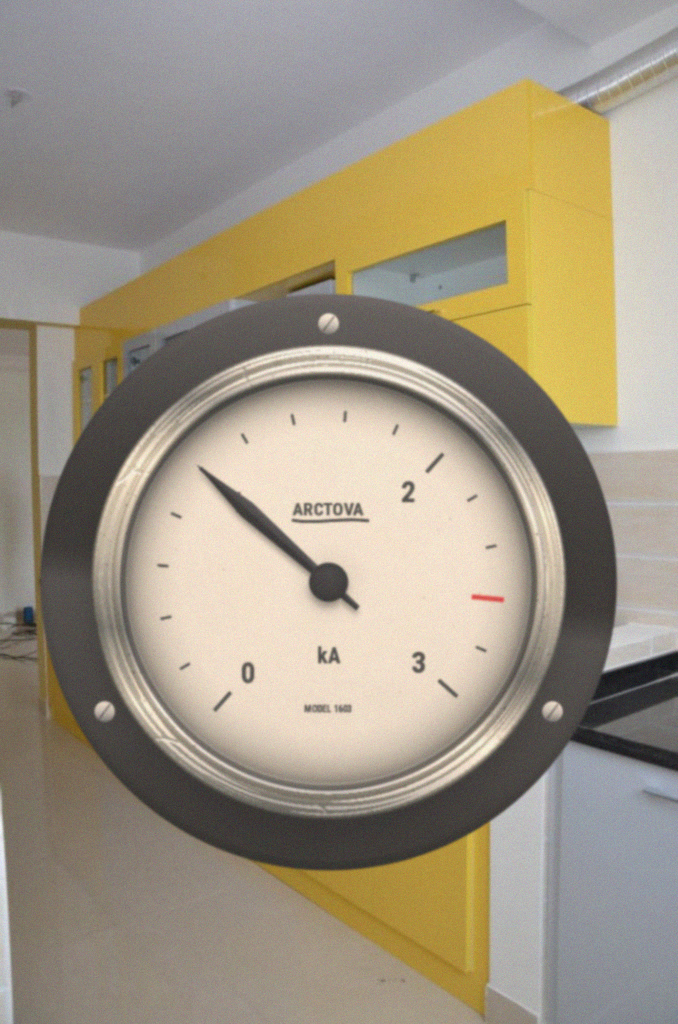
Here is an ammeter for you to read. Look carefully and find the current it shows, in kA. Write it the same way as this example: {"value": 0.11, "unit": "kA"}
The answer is {"value": 1, "unit": "kA"}
